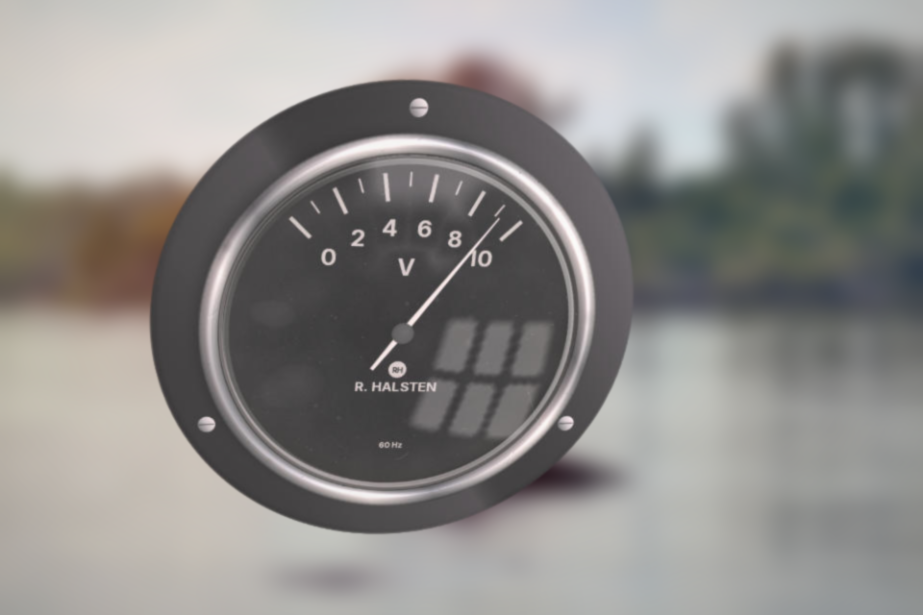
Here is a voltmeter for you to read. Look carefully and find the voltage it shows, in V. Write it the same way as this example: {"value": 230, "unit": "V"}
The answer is {"value": 9, "unit": "V"}
